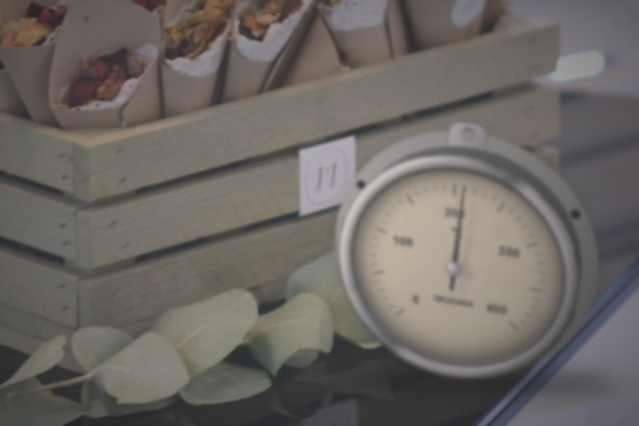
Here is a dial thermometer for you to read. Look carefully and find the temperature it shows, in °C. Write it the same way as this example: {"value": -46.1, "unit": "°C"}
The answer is {"value": 210, "unit": "°C"}
